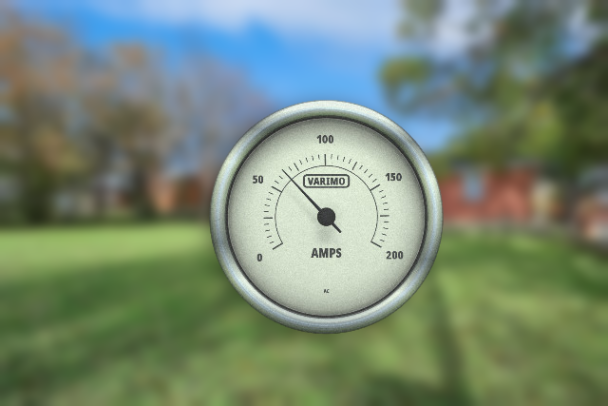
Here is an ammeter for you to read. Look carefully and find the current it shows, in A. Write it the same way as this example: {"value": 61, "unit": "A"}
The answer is {"value": 65, "unit": "A"}
